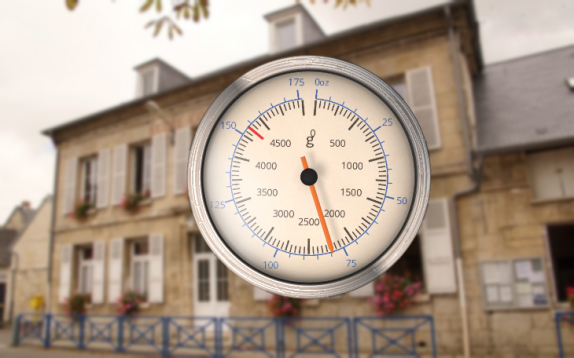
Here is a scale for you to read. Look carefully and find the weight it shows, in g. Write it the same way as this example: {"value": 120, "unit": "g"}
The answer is {"value": 2250, "unit": "g"}
